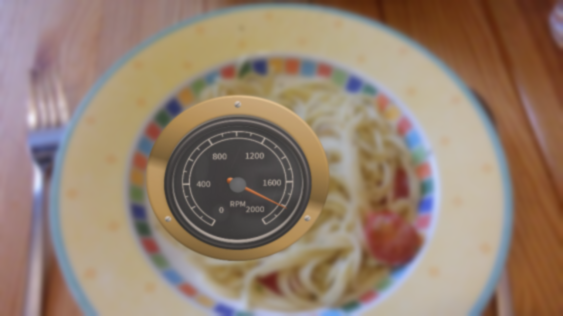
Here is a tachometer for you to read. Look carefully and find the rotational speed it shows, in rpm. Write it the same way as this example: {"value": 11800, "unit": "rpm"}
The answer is {"value": 1800, "unit": "rpm"}
